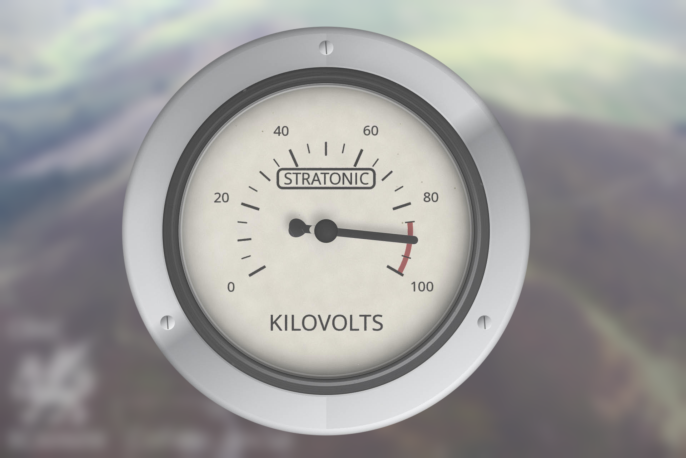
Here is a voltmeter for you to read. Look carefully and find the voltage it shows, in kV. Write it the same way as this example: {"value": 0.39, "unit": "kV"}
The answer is {"value": 90, "unit": "kV"}
